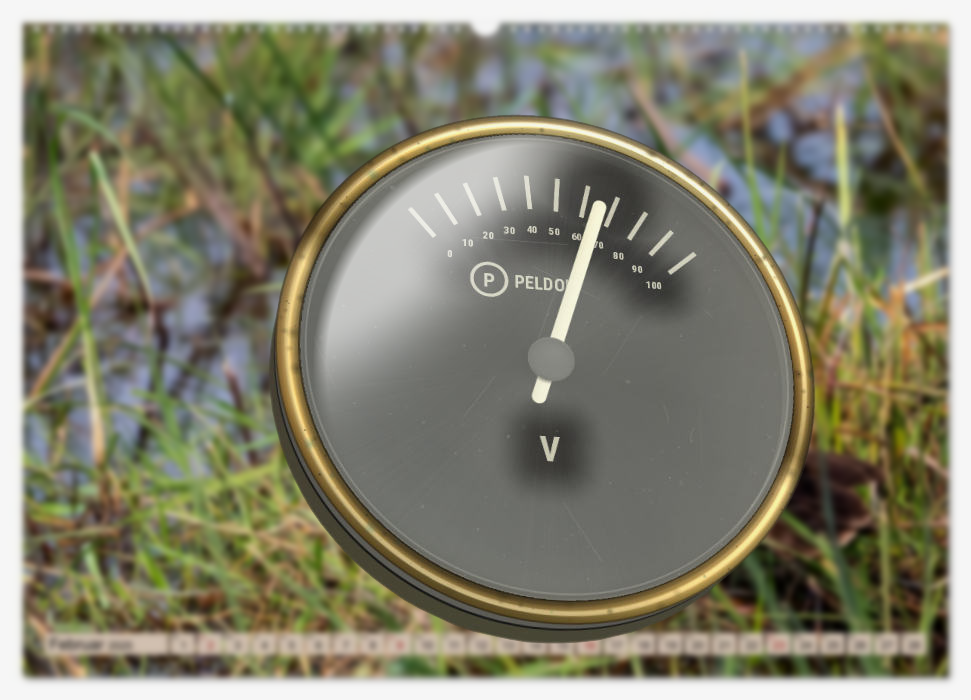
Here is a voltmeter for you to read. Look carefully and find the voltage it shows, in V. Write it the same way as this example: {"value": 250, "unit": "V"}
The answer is {"value": 65, "unit": "V"}
